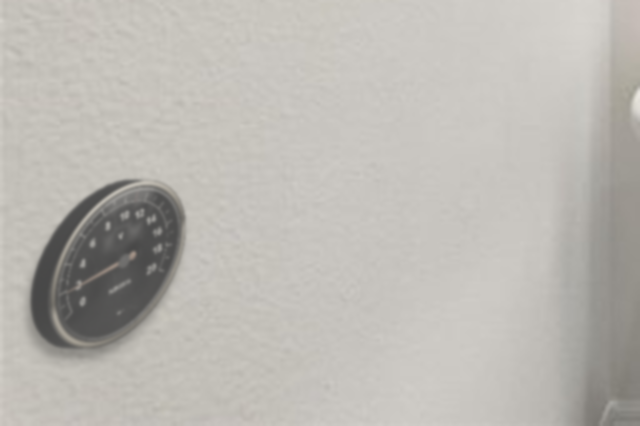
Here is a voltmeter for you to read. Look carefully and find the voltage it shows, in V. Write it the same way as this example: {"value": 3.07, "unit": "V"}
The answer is {"value": 2, "unit": "V"}
